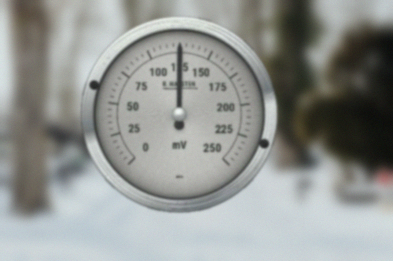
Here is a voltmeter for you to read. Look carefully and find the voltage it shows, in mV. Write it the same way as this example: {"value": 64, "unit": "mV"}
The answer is {"value": 125, "unit": "mV"}
